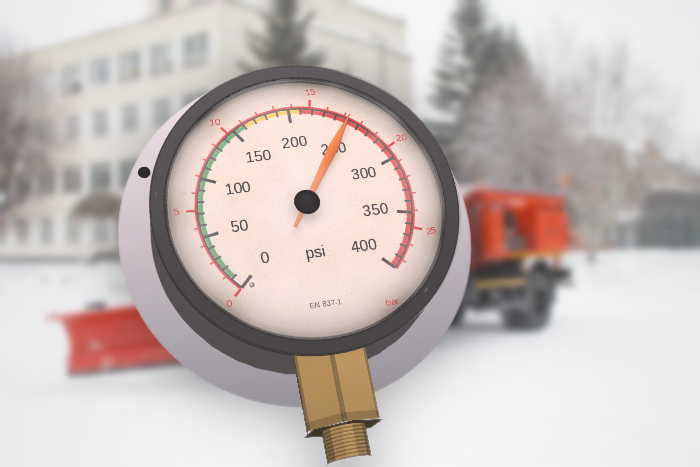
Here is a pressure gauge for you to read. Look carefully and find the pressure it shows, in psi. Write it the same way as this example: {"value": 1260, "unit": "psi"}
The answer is {"value": 250, "unit": "psi"}
